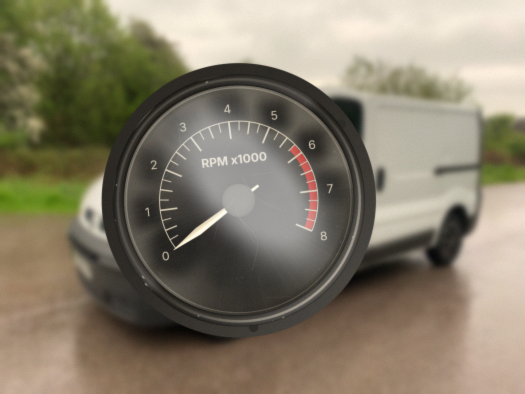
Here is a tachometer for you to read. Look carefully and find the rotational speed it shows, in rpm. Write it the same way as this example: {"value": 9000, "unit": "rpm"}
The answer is {"value": 0, "unit": "rpm"}
